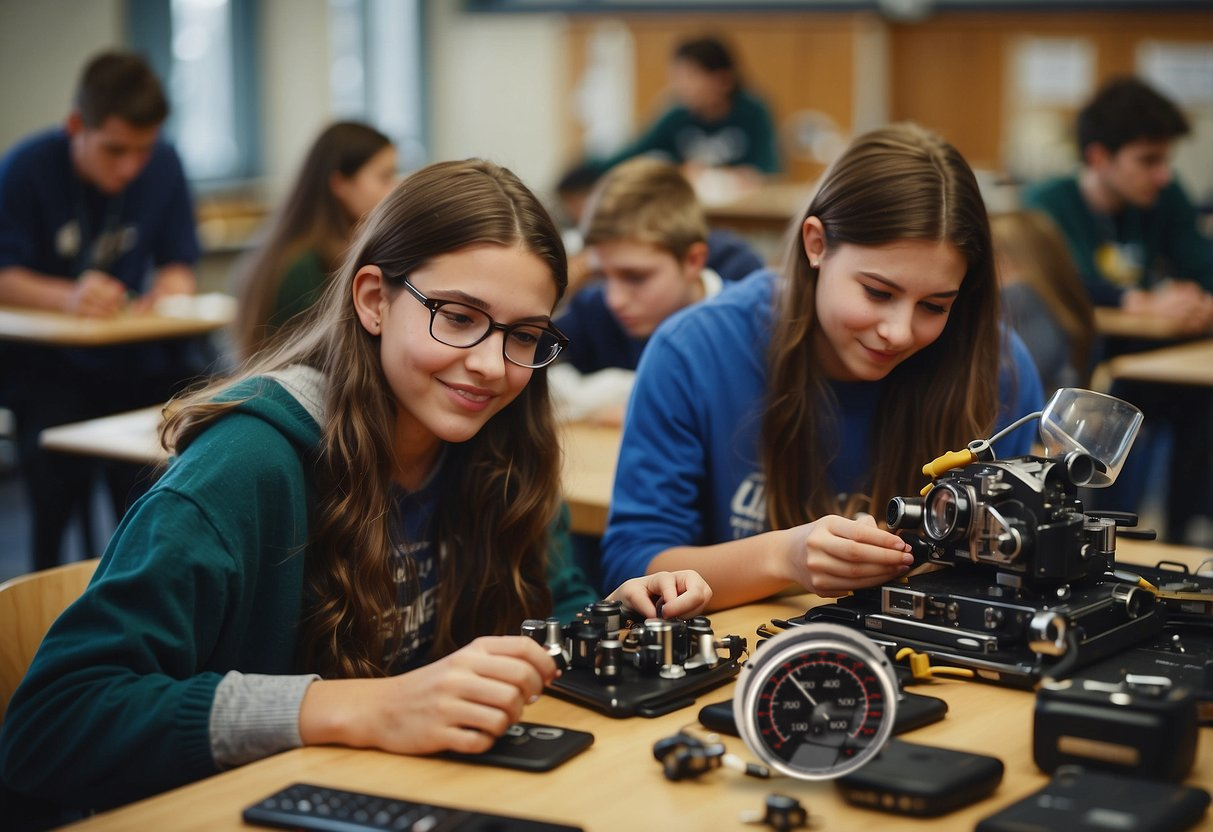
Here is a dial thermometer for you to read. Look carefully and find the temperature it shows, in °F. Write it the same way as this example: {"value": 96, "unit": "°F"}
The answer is {"value": 280, "unit": "°F"}
